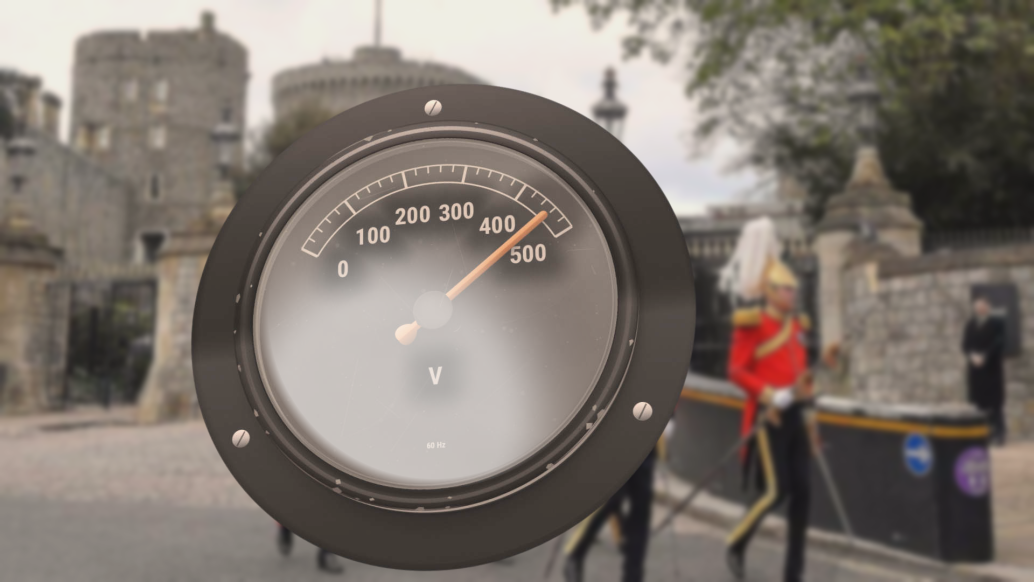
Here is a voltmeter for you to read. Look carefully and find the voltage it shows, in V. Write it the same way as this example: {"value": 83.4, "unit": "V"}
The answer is {"value": 460, "unit": "V"}
